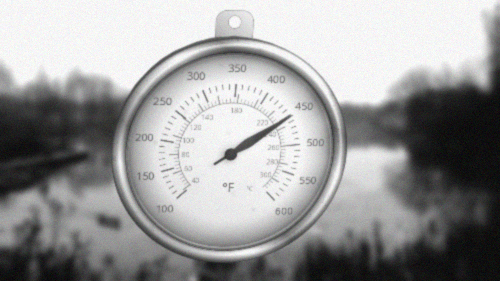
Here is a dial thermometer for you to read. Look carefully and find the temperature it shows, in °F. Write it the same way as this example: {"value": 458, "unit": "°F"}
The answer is {"value": 450, "unit": "°F"}
